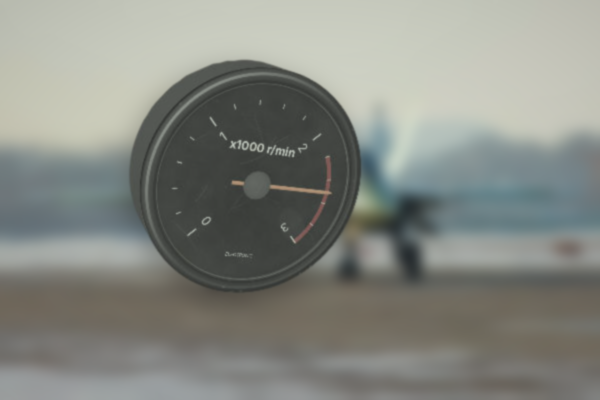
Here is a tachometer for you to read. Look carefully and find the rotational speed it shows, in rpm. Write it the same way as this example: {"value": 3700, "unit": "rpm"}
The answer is {"value": 2500, "unit": "rpm"}
